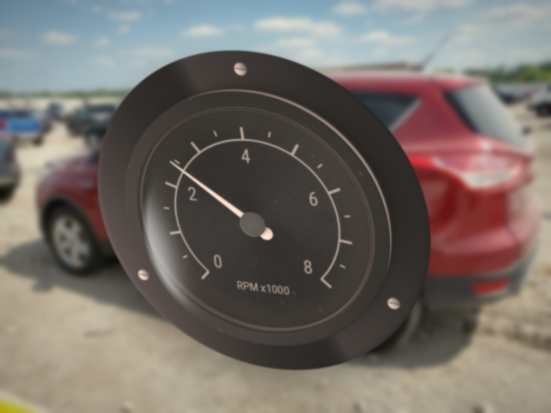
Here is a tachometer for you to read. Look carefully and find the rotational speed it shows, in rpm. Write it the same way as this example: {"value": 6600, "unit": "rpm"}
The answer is {"value": 2500, "unit": "rpm"}
